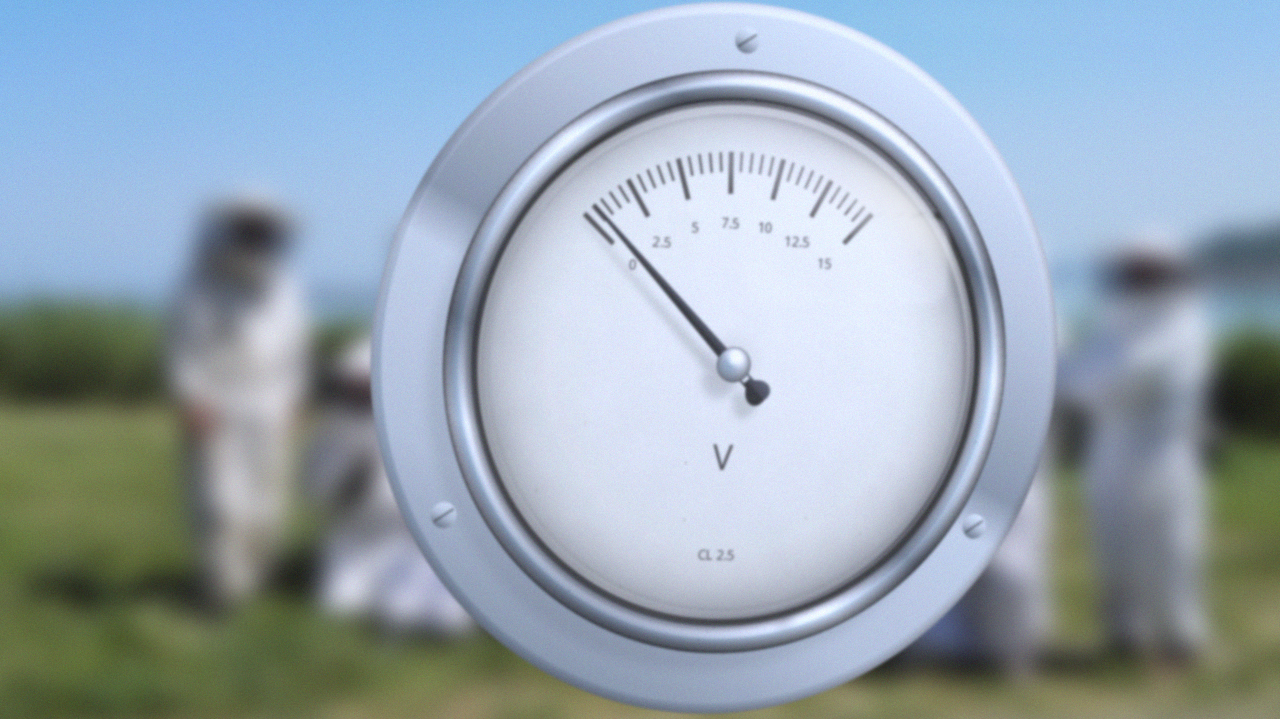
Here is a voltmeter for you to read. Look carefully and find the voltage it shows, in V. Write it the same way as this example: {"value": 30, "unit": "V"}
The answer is {"value": 0.5, "unit": "V"}
